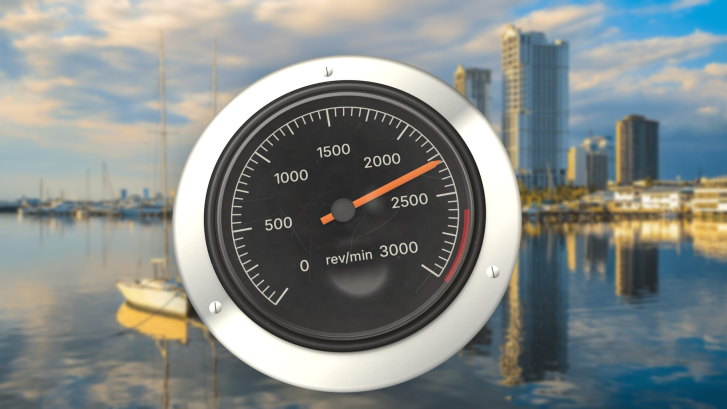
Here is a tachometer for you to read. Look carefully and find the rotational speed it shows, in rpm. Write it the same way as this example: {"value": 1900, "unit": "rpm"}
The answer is {"value": 2300, "unit": "rpm"}
